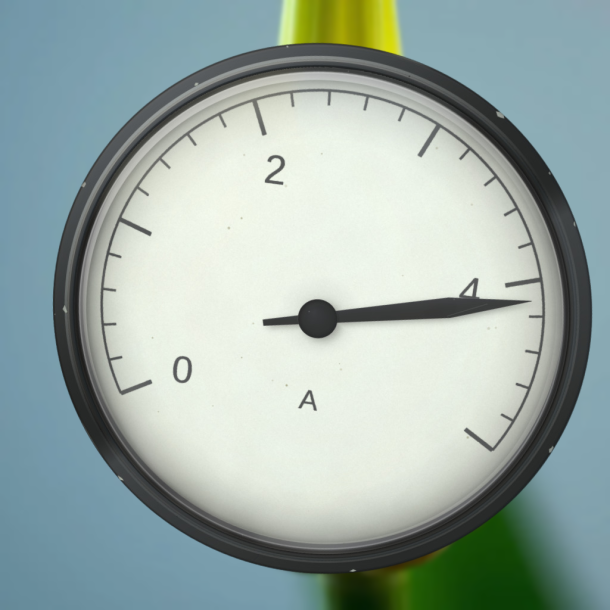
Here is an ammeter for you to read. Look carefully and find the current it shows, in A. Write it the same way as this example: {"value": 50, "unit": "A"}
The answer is {"value": 4.1, "unit": "A"}
